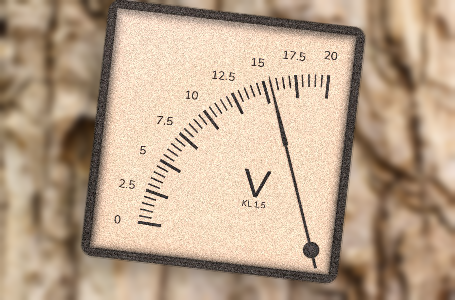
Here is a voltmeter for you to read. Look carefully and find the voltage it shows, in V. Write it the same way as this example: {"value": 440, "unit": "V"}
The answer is {"value": 15.5, "unit": "V"}
